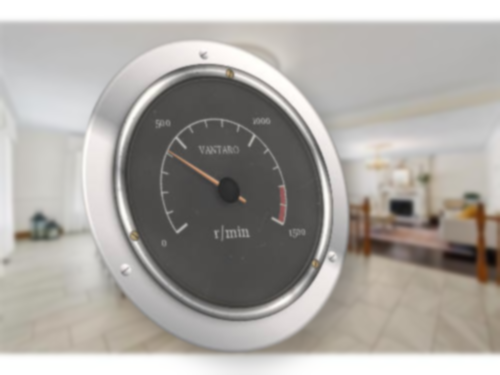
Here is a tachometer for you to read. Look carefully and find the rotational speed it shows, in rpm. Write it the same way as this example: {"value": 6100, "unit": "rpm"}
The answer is {"value": 400, "unit": "rpm"}
